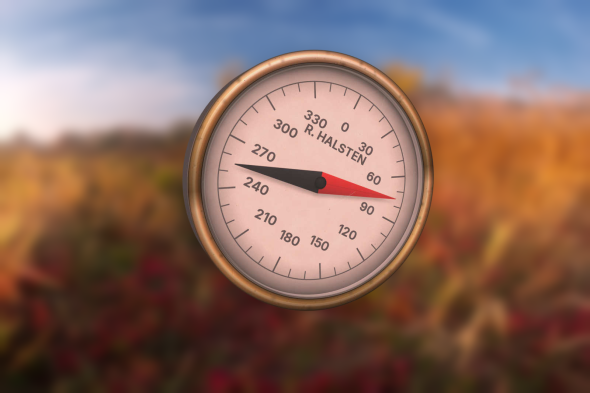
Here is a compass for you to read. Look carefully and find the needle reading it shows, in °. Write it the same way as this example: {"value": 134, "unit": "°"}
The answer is {"value": 75, "unit": "°"}
